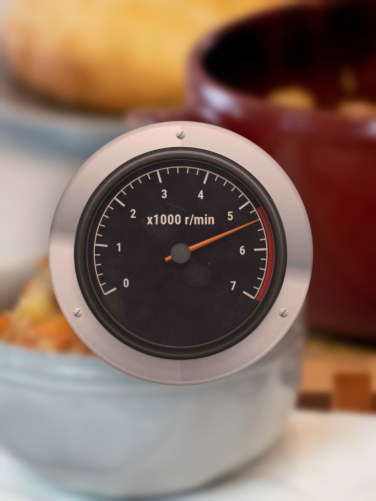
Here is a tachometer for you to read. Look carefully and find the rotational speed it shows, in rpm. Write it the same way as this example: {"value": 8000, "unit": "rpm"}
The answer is {"value": 5400, "unit": "rpm"}
